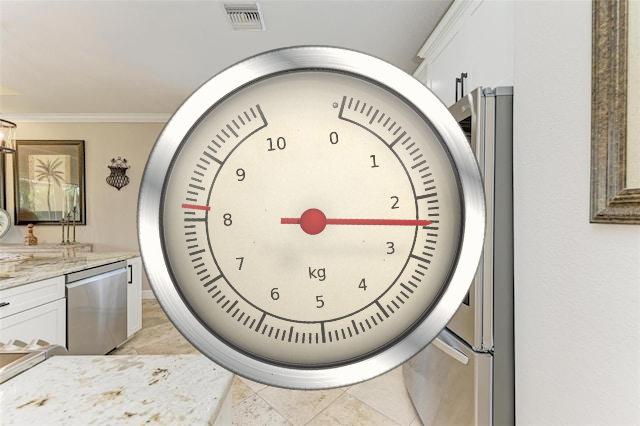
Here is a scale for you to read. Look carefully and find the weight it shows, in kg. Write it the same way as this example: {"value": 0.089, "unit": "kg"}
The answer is {"value": 2.4, "unit": "kg"}
